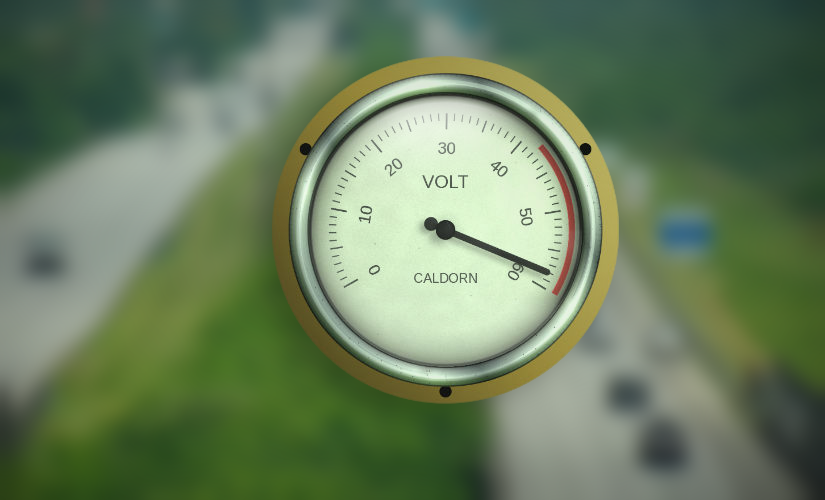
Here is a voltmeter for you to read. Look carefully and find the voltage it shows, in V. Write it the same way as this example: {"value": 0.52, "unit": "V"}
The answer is {"value": 58, "unit": "V"}
